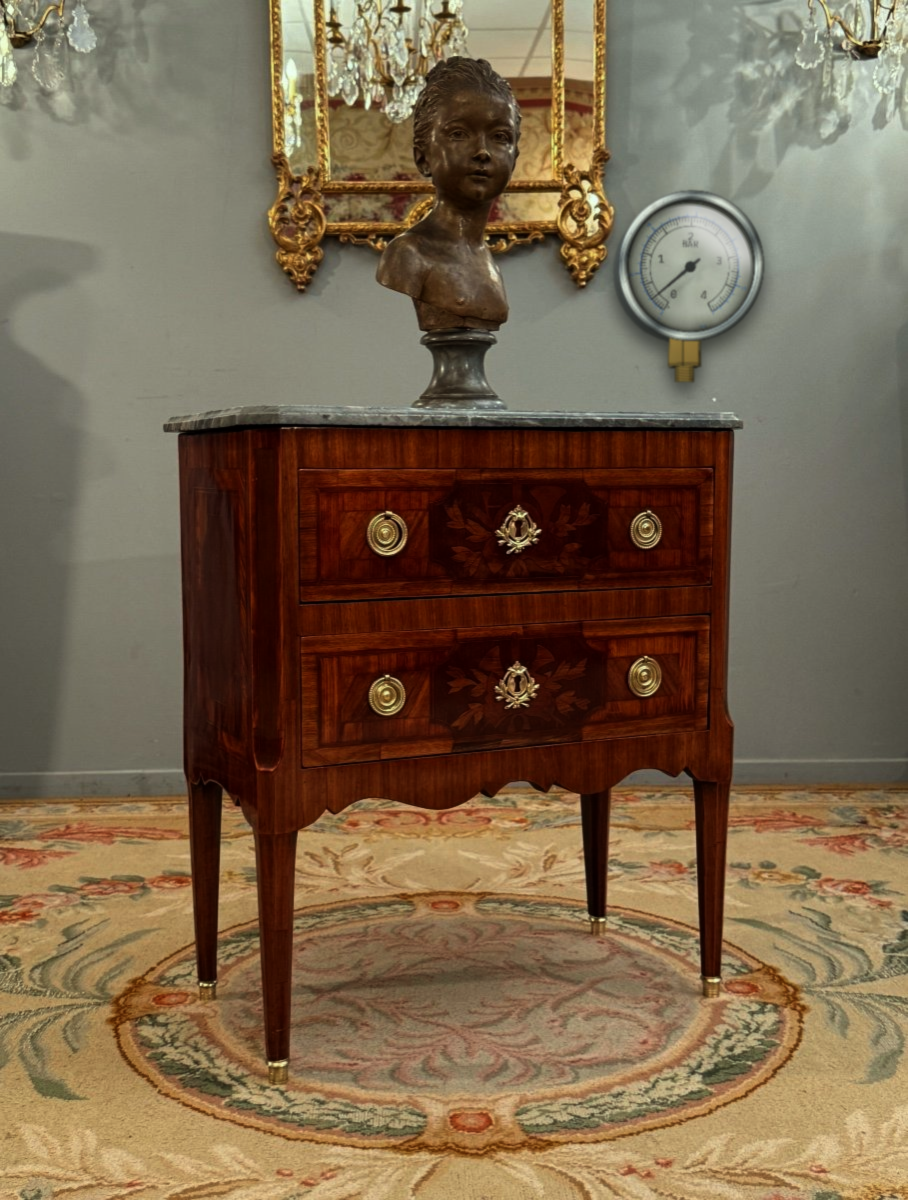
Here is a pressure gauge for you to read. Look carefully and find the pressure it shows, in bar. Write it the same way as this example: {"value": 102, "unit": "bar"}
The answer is {"value": 0.25, "unit": "bar"}
